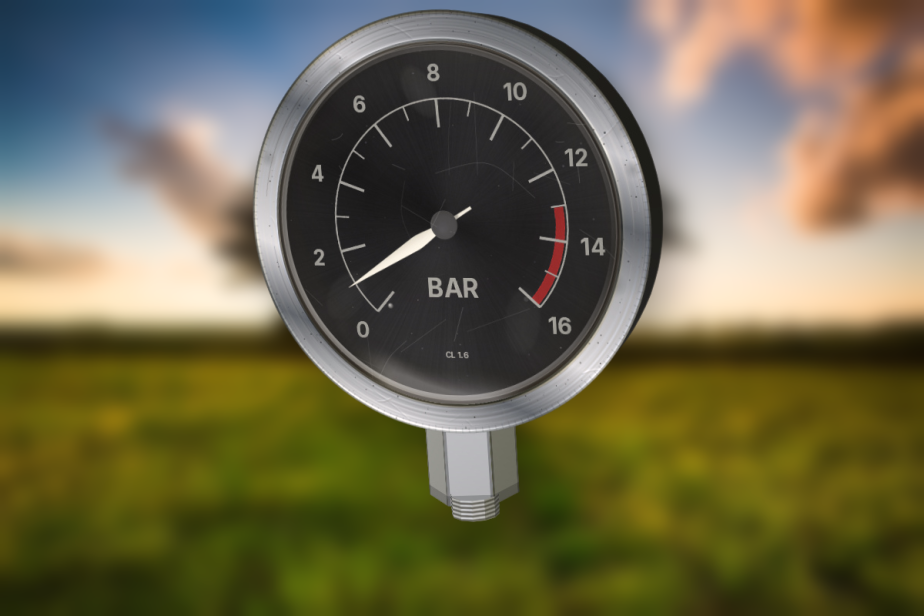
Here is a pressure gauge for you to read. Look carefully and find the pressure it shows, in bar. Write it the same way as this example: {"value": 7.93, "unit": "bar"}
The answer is {"value": 1, "unit": "bar"}
